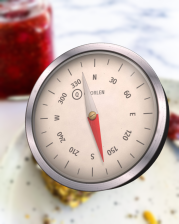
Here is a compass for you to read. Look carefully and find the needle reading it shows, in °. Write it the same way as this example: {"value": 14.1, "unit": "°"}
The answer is {"value": 165, "unit": "°"}
